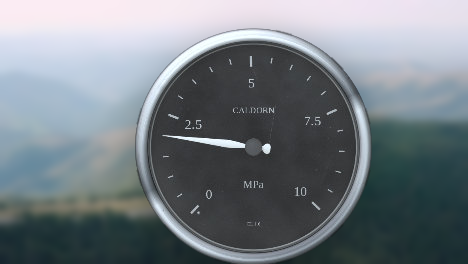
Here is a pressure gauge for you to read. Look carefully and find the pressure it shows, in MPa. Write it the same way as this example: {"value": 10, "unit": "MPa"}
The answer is {"value": 2, "unit": "MPa"}
